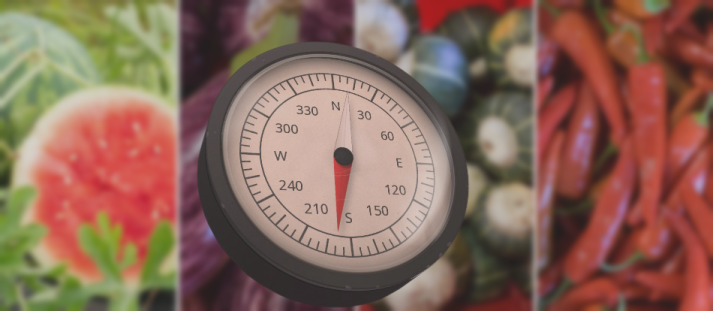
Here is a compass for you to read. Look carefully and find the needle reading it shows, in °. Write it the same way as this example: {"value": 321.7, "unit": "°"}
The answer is {"value": 190, "unit": "°"}
